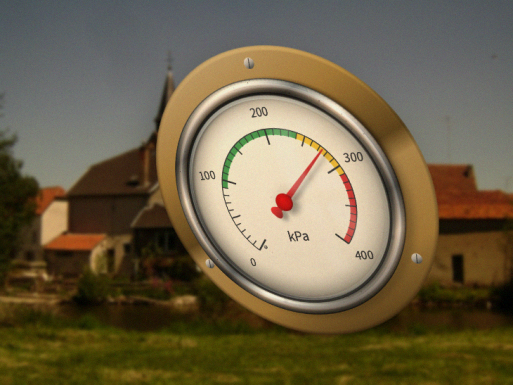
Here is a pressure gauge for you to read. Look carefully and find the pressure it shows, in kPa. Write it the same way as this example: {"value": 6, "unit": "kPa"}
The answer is {"value": 275, "unit": "kPa"}
